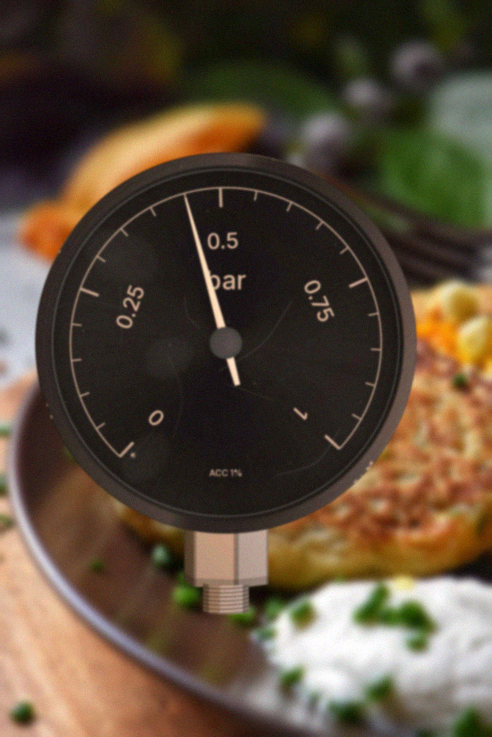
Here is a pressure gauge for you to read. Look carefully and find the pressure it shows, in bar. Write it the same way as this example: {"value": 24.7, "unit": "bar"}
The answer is {"value": 0.45, "unit": "bar"}
